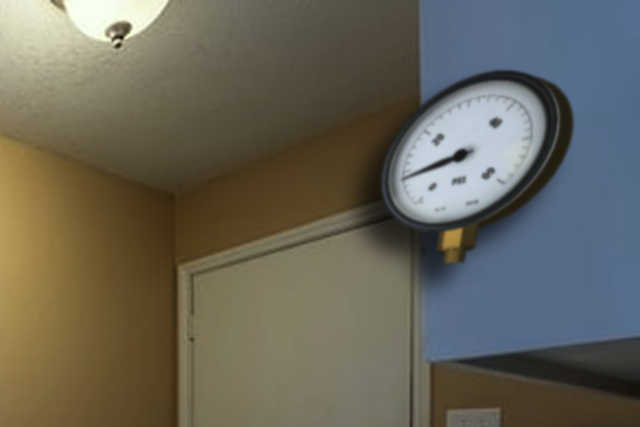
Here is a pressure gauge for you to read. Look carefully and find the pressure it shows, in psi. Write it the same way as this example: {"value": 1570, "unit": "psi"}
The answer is {"value": 8, "unit": "psi"}
